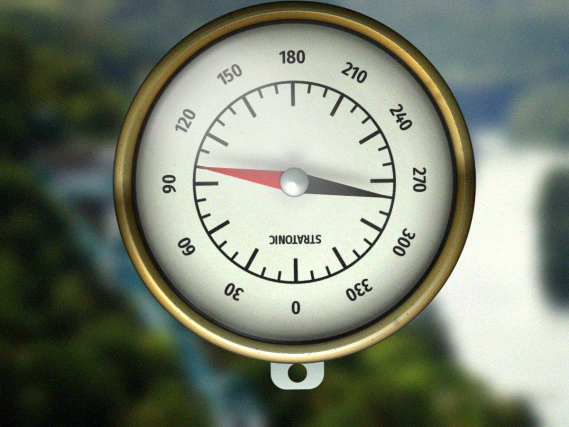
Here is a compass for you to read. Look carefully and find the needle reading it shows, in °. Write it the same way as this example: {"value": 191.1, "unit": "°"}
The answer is {"value": 100, "unit": "°"}
